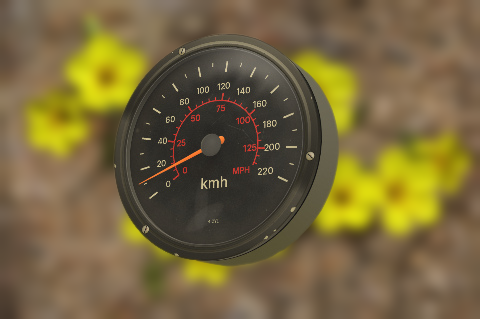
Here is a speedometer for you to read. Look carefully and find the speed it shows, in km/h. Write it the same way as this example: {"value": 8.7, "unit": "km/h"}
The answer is {"value": 10, "unit": "km/h"}
